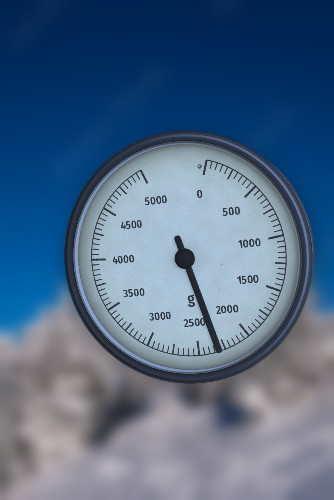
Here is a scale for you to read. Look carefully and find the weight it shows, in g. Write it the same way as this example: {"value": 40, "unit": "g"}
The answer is {"value": 2300, "unit": "g"}
